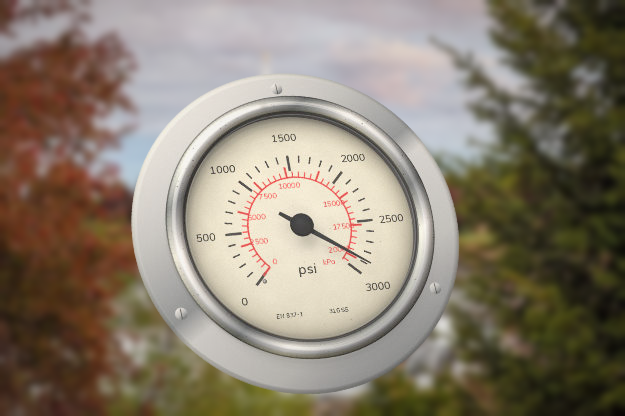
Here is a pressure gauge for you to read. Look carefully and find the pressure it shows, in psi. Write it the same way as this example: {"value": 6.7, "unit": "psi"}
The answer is {"value": 2900, "unit": "psi"}
